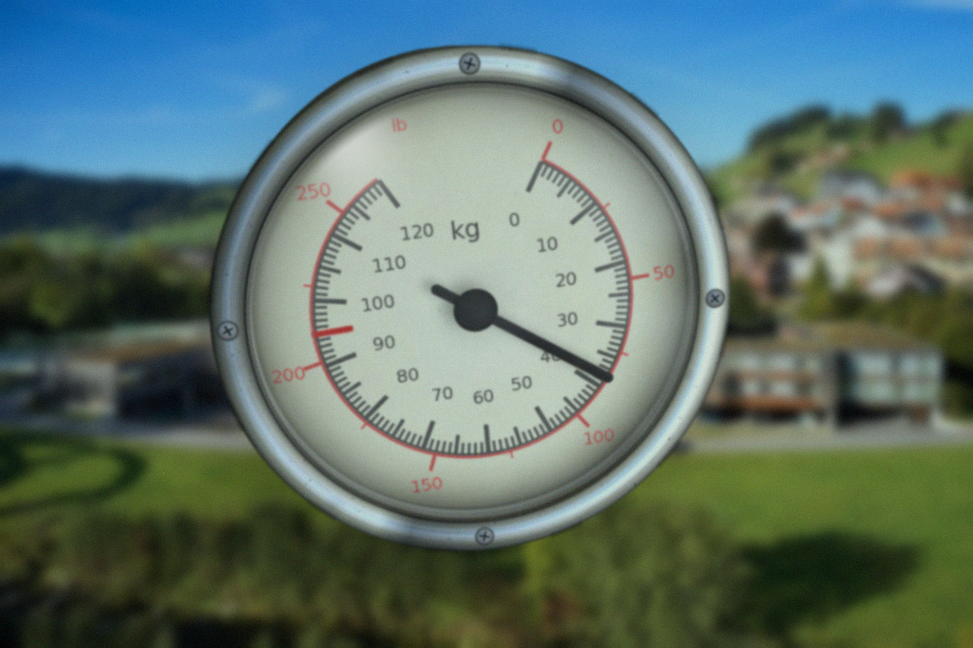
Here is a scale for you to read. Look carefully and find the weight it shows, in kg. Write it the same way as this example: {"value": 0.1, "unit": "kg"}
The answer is {"value": 38, "unit": "kg"}
